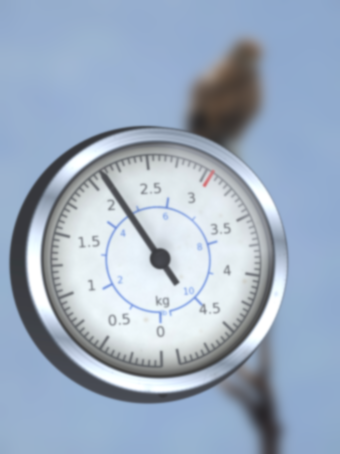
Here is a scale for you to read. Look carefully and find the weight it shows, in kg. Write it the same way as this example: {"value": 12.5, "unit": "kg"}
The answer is {"value": 2.1, "unit": "kg"}
